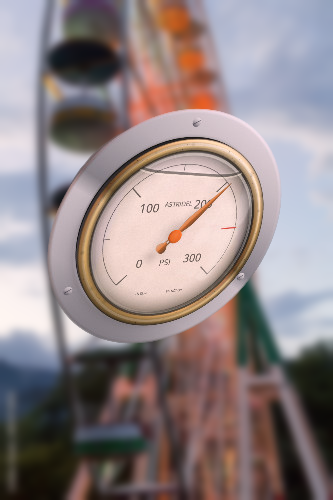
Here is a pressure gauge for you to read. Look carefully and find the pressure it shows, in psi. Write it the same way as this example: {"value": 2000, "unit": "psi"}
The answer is {"value": 200, "unit": "psi"}
